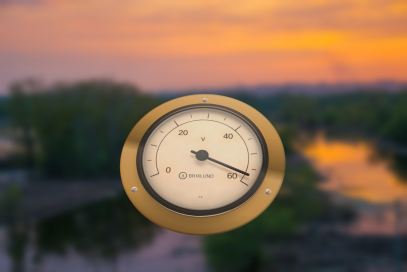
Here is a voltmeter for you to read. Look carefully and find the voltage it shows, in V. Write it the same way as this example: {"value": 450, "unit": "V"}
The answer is {"value": 57.5, "unit": "V"}
